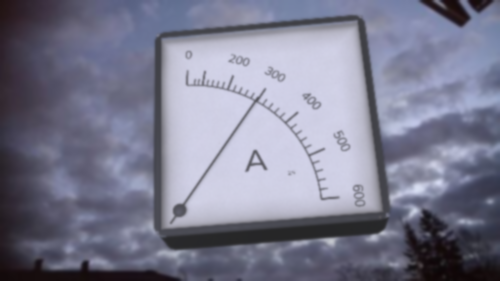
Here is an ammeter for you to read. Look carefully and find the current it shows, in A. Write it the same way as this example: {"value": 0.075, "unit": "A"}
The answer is {"value": 300, "unit": "A"}
